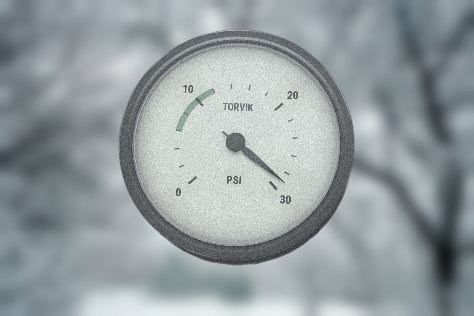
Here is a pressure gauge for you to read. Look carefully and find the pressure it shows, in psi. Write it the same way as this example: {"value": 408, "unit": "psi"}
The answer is {"value": 29, "unit": "psi"}
